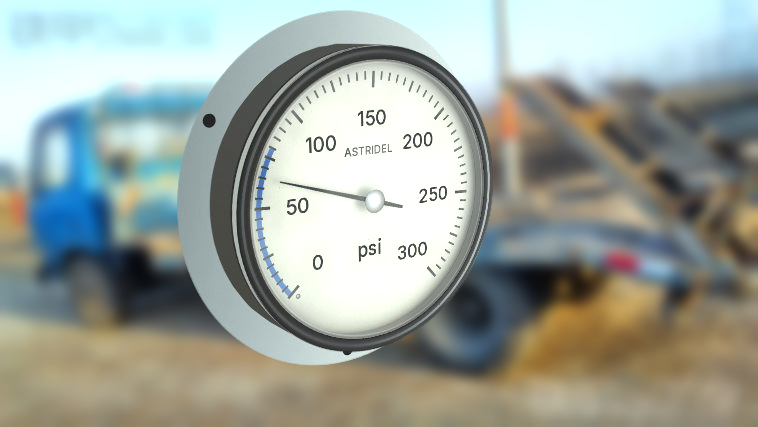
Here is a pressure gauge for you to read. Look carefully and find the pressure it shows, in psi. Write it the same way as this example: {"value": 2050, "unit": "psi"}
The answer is {"value": 65, "unit": "psi"}
